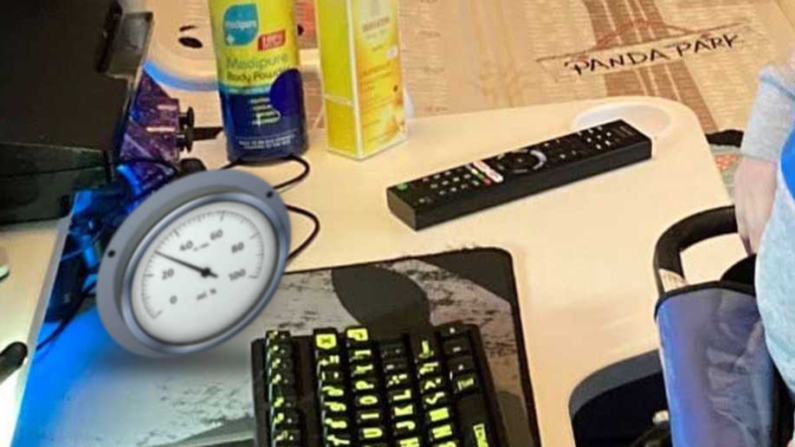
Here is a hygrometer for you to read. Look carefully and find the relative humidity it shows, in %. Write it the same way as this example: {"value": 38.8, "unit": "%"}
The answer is {"value": 30, "unit": "%"}
